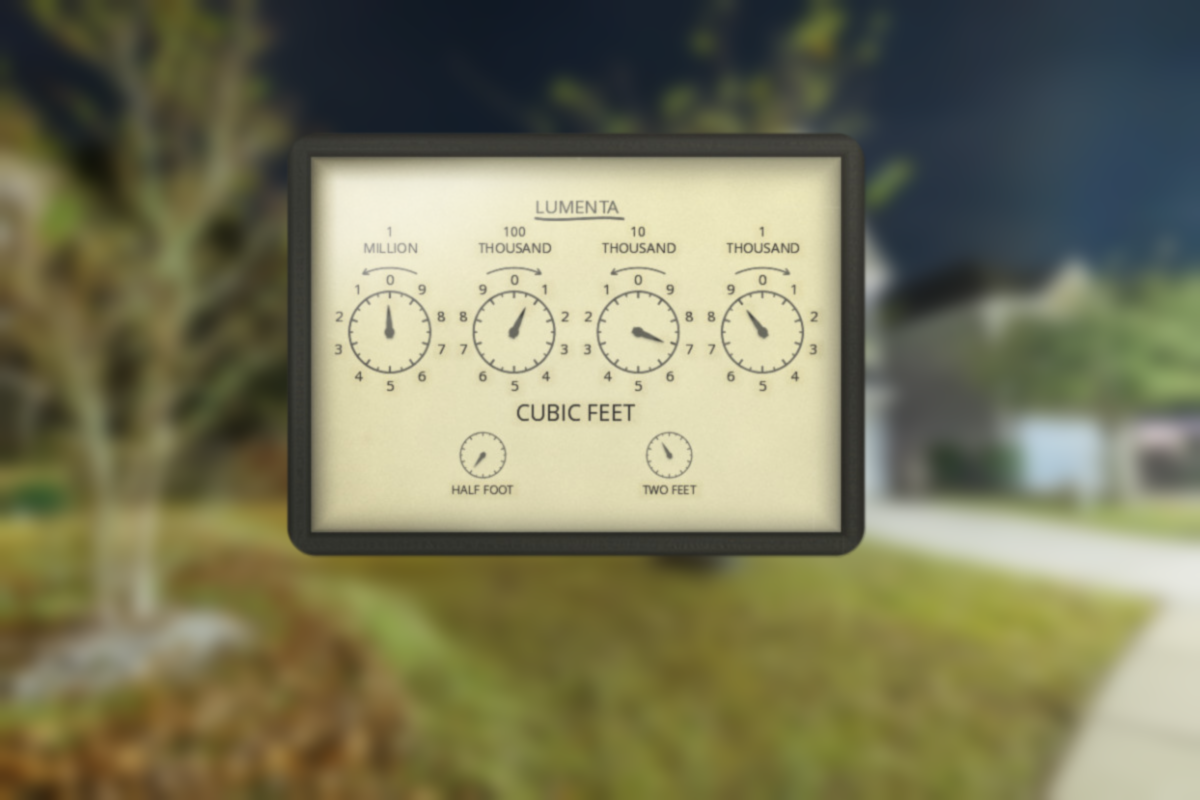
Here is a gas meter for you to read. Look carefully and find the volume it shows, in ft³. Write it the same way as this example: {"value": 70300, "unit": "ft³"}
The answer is {"value": 6900, "unit": "ft³"}
